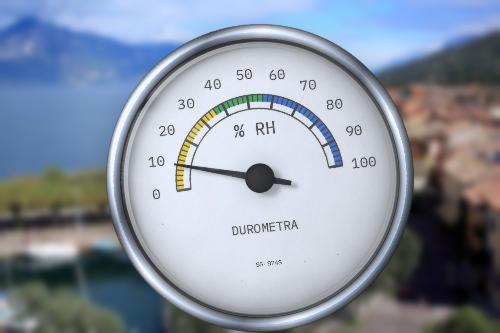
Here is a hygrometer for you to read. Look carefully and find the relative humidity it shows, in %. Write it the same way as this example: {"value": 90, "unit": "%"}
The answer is {"value": 10, "unit": "%"}
